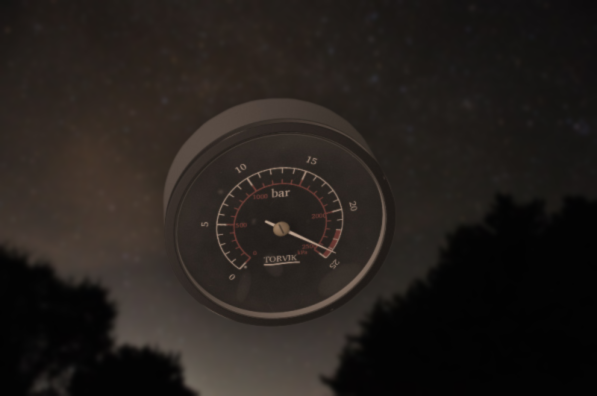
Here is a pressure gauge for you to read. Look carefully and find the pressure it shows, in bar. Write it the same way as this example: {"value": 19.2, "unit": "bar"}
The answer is {"value": 24, "unit": "bar"}
